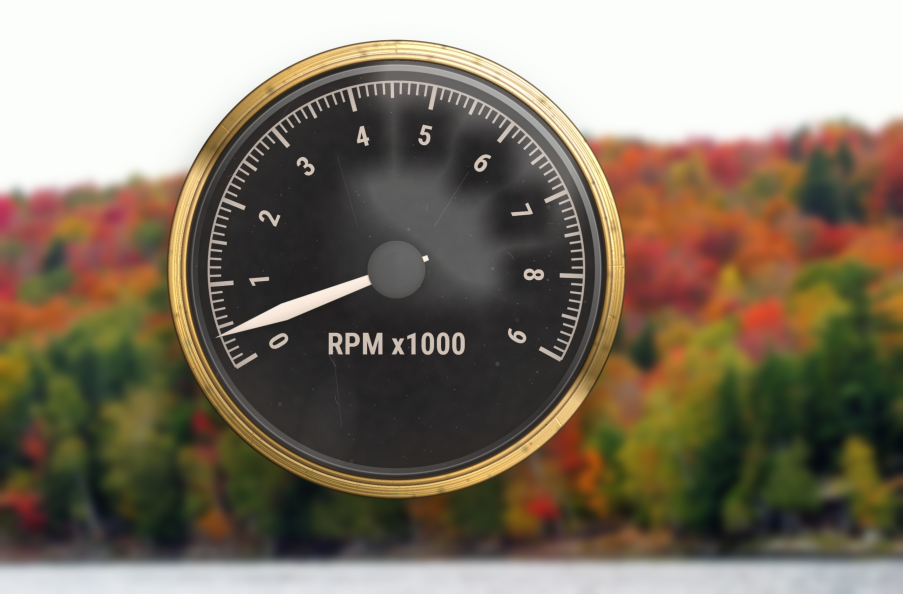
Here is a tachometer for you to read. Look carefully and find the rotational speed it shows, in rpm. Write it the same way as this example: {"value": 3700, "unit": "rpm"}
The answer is {"value": 400, "unit": "rpm"}
